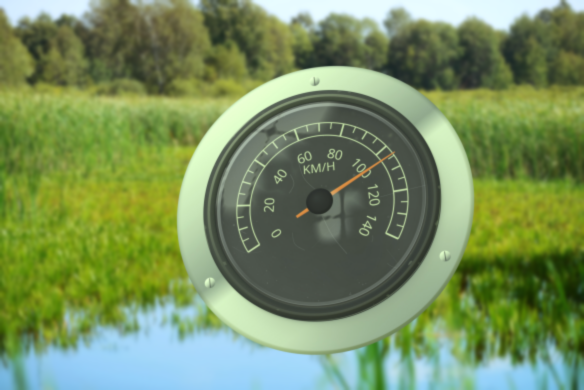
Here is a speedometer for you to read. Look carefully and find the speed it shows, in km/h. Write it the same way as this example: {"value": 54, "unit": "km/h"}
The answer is {"value": 105, "unit": "km/h"}
